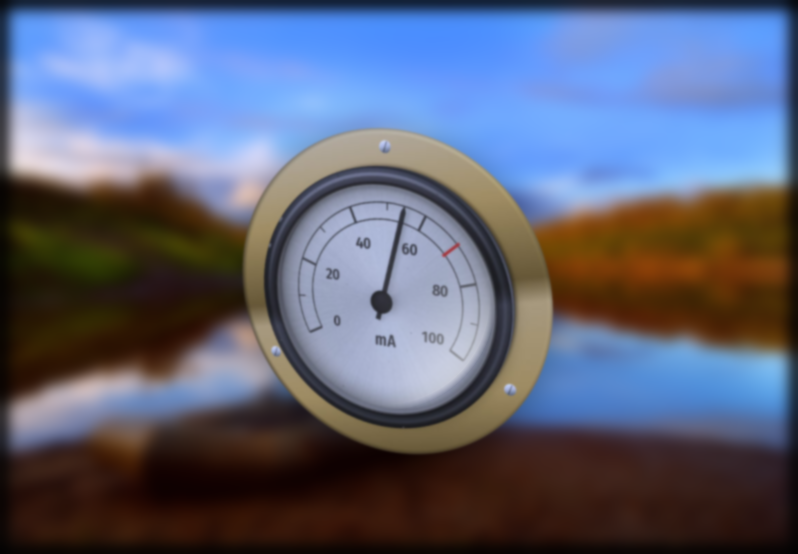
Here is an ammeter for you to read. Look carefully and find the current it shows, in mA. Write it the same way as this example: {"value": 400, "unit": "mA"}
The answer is {"value": 55, "unit": "mA"}
